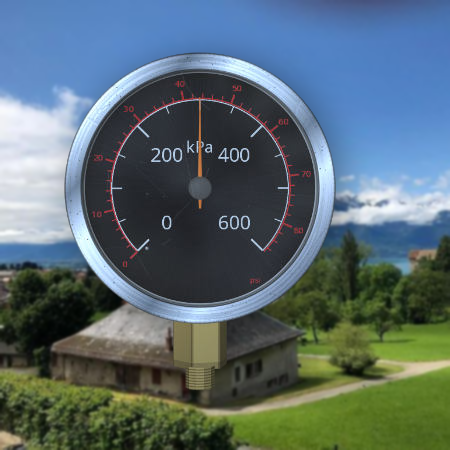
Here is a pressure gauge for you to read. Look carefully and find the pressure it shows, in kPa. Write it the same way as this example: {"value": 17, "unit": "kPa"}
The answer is {"value": 300, "unit": "kPa"}
